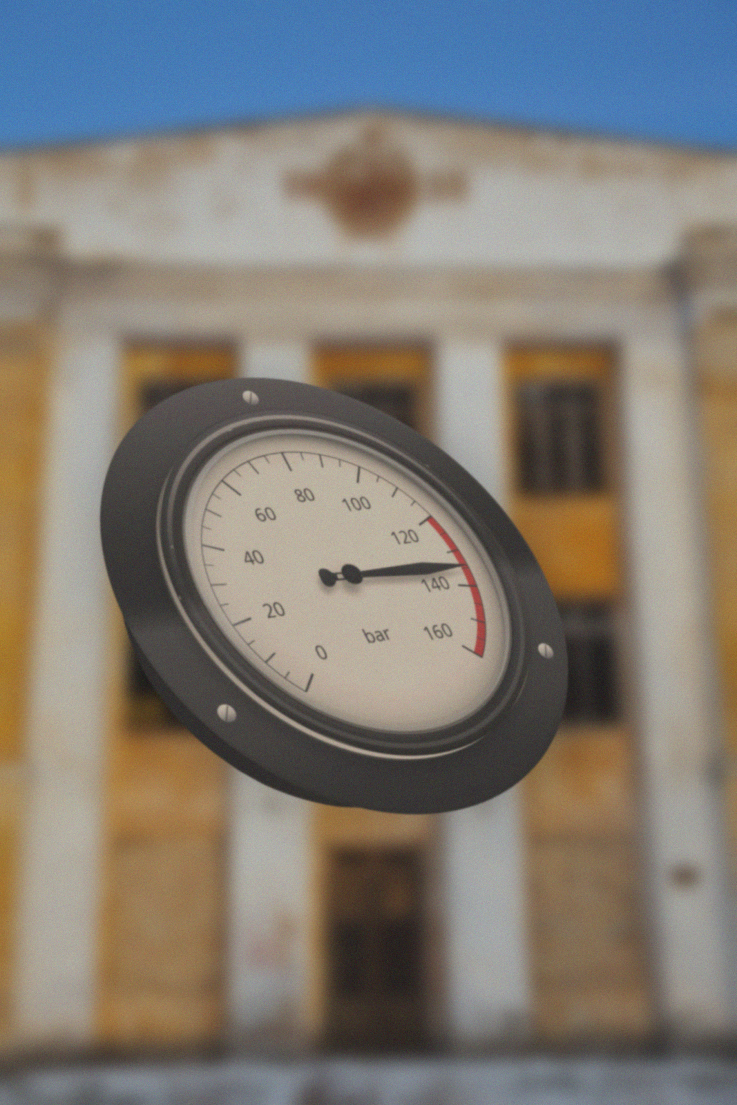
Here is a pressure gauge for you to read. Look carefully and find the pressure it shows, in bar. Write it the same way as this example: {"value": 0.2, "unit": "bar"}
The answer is {"value": 135, "unit": "bar"}
